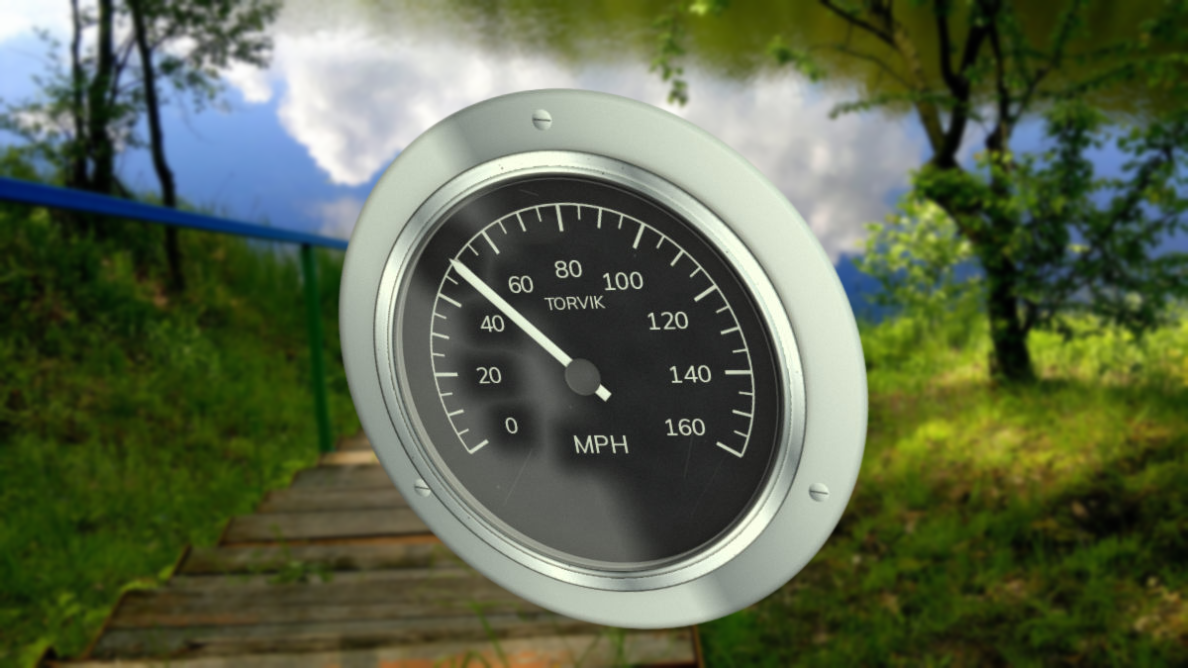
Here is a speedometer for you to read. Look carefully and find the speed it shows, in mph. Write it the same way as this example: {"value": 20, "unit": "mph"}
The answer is {"value": 50, "unit": "mph"}
